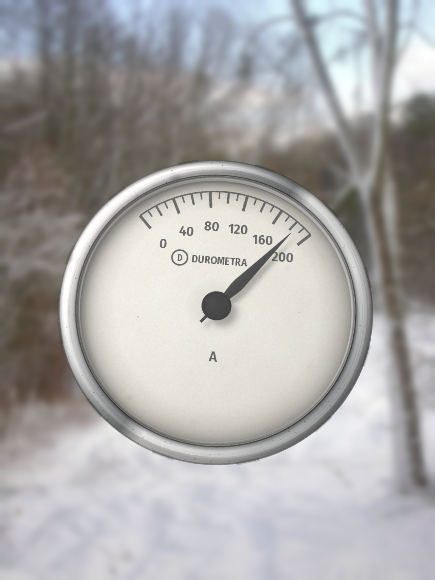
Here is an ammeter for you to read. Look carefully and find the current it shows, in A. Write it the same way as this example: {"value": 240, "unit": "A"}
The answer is {"value": 185, "unit": "A"}
